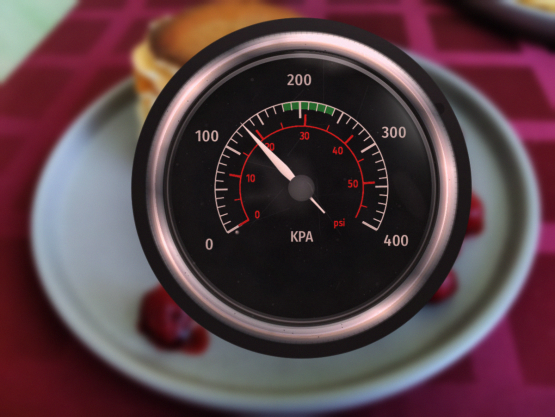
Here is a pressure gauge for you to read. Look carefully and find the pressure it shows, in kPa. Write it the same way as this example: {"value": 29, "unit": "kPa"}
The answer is {"value": 130, "unit": "kPa"}
